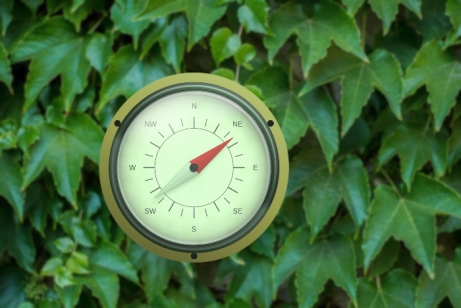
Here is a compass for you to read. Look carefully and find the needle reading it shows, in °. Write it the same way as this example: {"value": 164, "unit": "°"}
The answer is {"value": 52.5, "unit": "°"}
